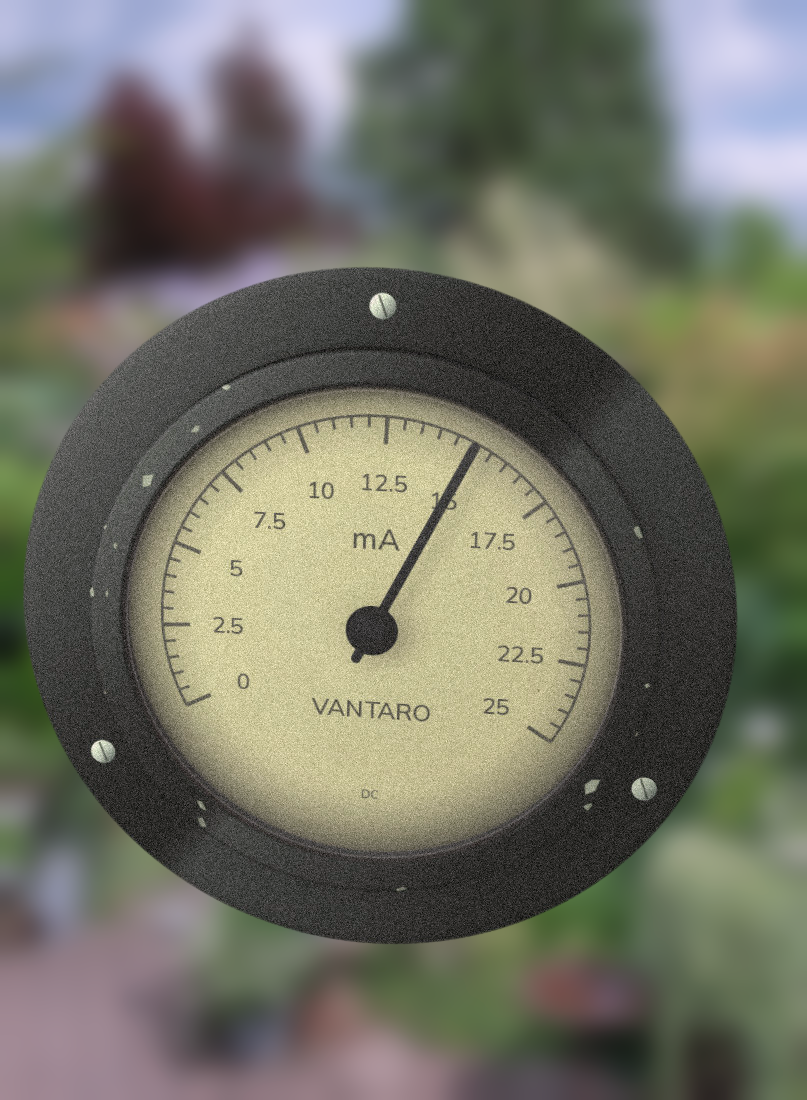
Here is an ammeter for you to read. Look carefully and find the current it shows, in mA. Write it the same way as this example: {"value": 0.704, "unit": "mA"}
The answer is {"value": 15, "unit": "mA"}
